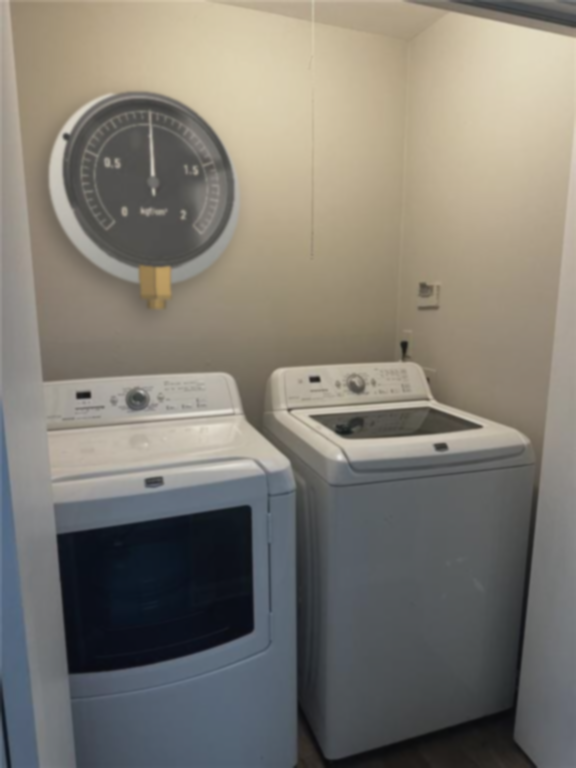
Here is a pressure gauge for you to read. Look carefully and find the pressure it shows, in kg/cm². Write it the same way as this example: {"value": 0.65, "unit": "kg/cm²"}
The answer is {"value": 1, "unit": "kg/cm²"}
